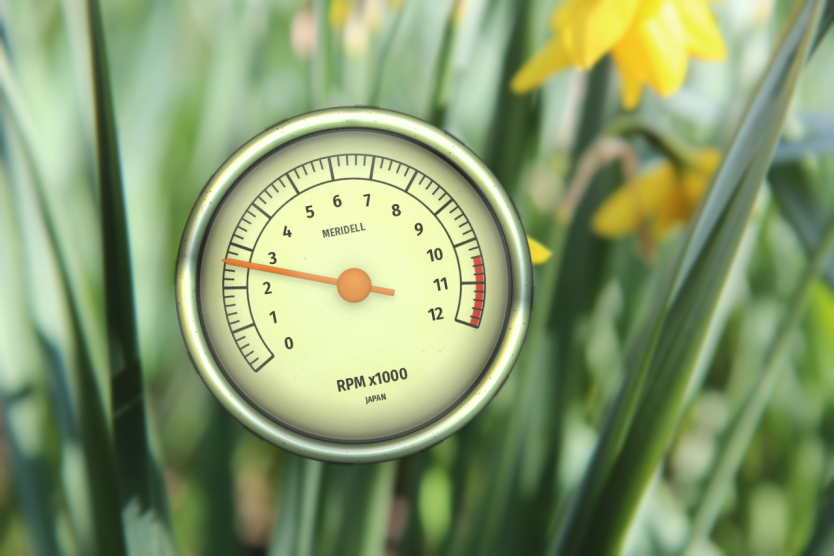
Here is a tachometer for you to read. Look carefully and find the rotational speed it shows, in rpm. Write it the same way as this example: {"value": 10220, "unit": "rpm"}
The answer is {"value": 2600, "unit": "rpm"}
